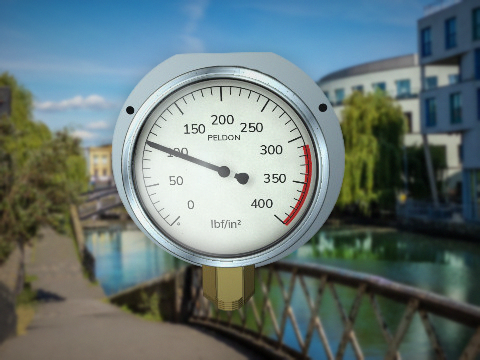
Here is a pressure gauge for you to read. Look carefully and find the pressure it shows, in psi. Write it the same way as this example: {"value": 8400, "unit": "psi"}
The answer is {"value": 100, "unit": "psi"}
